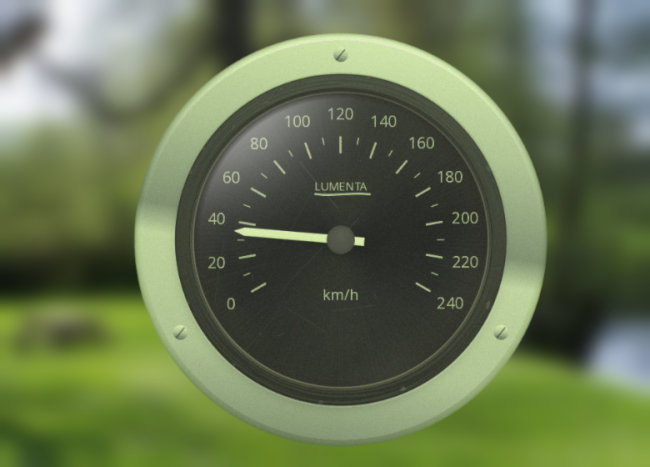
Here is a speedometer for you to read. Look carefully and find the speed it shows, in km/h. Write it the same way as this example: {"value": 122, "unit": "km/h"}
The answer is {"value": 35, "unit": "km/h"}
